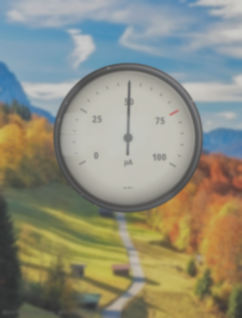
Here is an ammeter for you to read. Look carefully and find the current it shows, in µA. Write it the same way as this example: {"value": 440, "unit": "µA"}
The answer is {"value": 50, "unit": "µA"}
